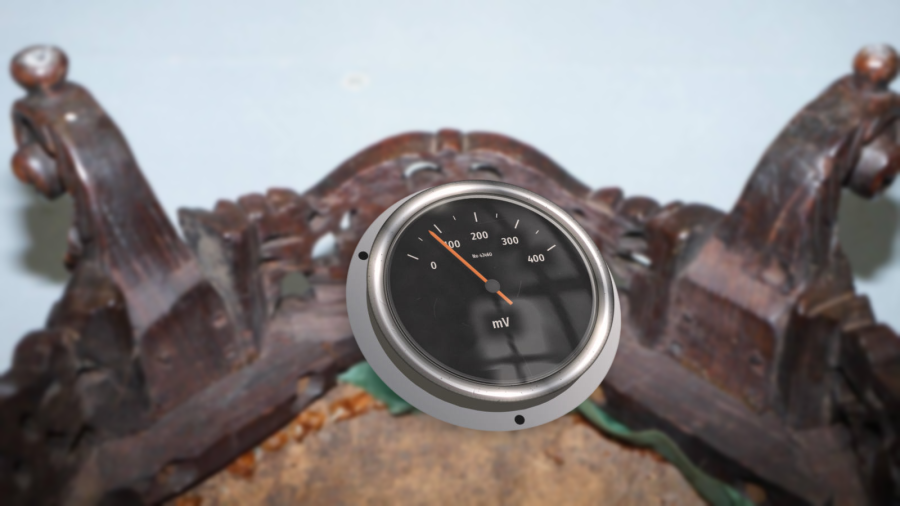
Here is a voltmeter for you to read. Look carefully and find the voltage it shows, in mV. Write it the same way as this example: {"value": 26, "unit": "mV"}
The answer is {"value": 75, "unit": "mV"}
